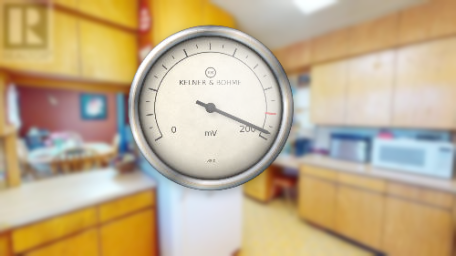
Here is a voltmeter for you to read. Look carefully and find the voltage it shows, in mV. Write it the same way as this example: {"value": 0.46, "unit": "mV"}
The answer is {"value": 195, "unit": "mV"}
